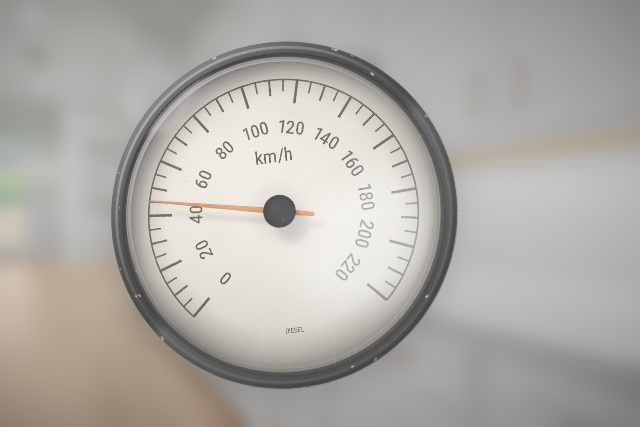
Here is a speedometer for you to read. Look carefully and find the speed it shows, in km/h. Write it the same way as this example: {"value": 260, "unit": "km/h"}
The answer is {"value": 45, "unit": "km/h"}
